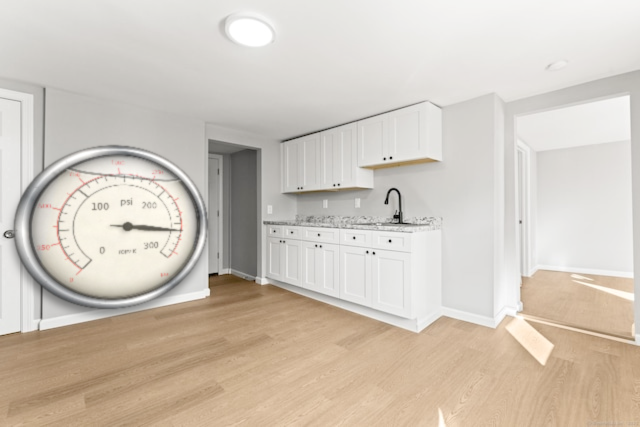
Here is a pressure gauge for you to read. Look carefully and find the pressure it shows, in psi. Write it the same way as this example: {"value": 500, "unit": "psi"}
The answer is {"value": 260, "unit": "psi"}
